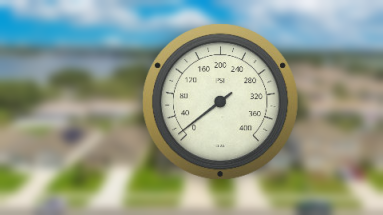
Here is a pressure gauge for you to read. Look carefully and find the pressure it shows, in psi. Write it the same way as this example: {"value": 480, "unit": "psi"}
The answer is {"value": 10, "unit": "psi"}
